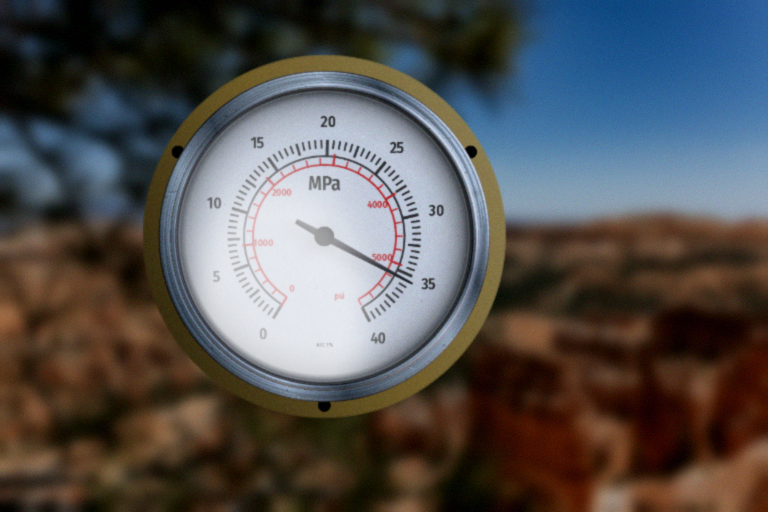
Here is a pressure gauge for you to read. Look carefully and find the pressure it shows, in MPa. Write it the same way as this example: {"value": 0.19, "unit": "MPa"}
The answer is {"value": 35.5, "unit": "MPa"}
